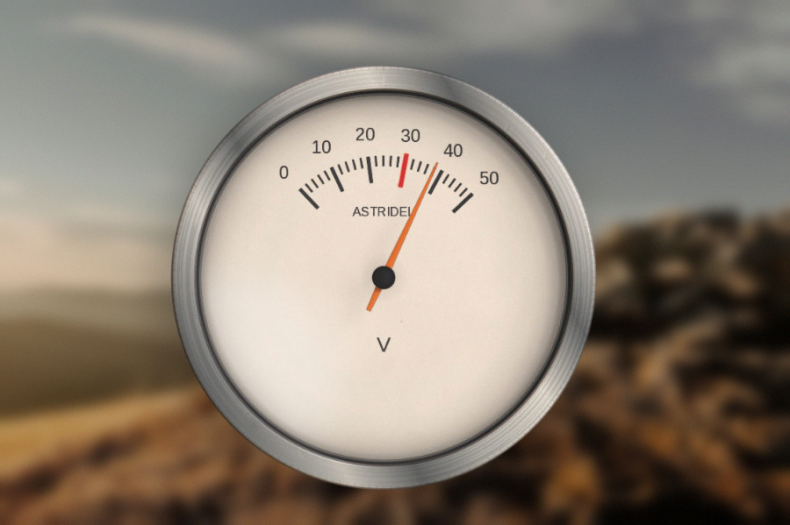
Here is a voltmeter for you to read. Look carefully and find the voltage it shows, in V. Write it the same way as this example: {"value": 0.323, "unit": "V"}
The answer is {"value": 38, "unit": "V"}
